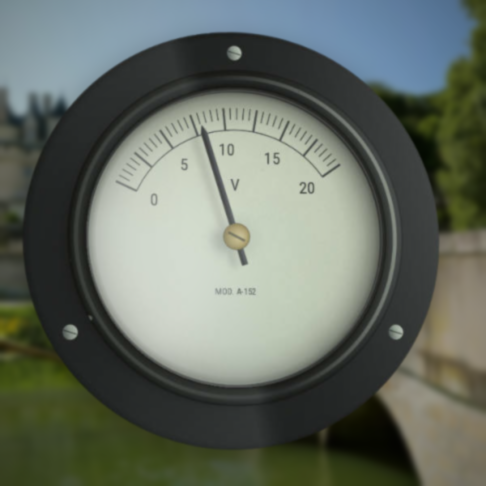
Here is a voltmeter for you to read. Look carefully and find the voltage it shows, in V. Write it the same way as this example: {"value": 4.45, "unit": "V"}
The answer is {"value": 8, "unit": "V"}
